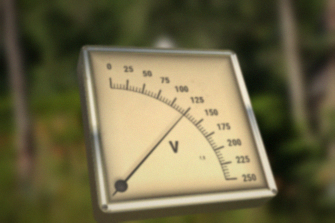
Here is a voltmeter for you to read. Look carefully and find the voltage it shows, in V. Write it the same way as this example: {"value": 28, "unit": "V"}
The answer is {"value": 125, "unit": "V"}
